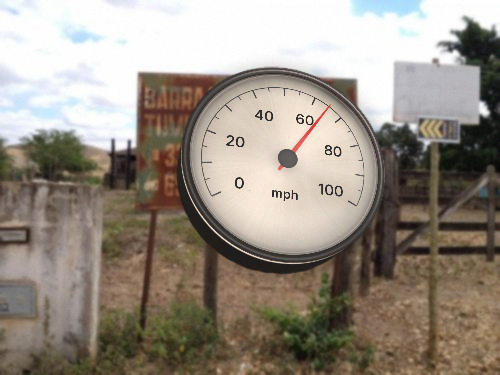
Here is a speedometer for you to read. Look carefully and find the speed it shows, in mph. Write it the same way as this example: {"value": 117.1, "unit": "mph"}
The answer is {"value": 65, "unit": "mph"}
